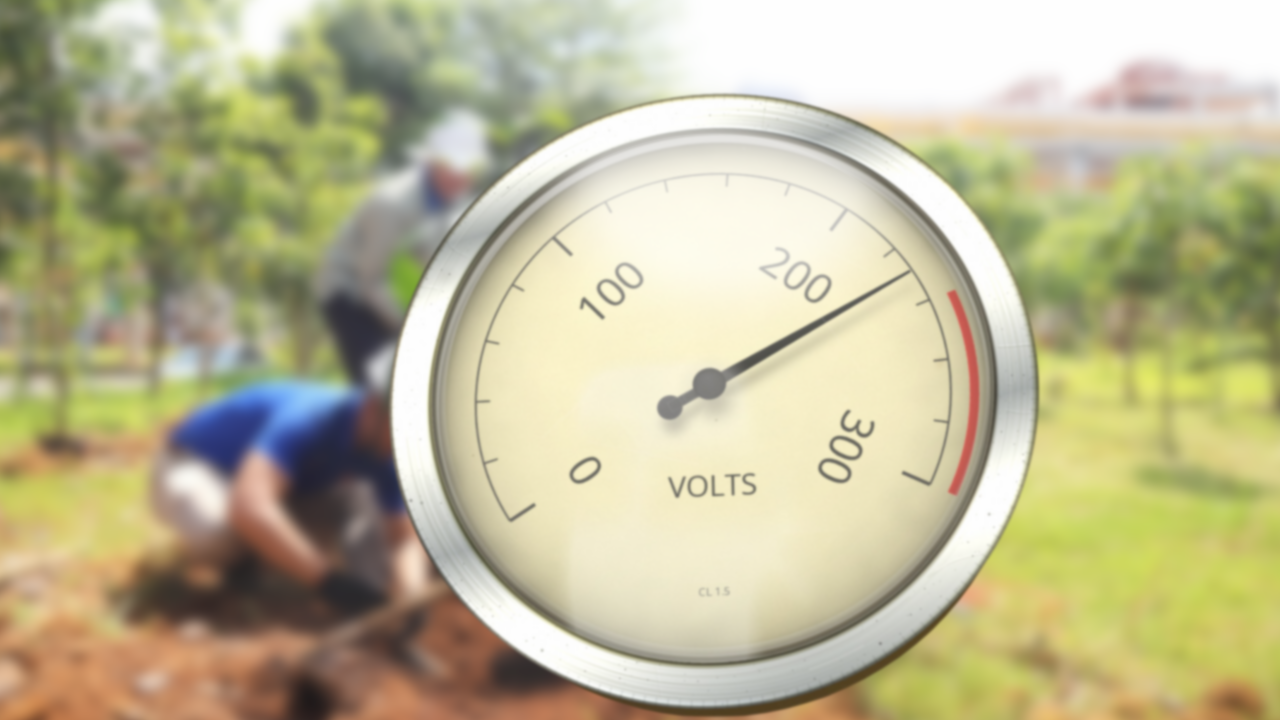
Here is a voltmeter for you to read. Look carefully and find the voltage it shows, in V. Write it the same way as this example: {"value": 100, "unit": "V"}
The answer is {"value": 230, "unit": "V"}
